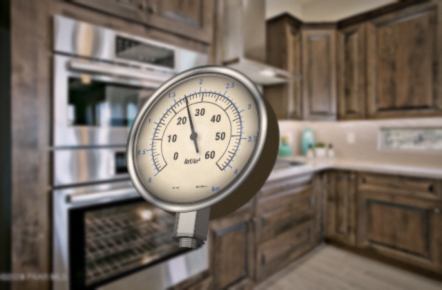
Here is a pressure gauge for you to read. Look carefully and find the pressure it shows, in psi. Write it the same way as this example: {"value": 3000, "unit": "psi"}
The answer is {"value": 25, "unit": "psi"}
